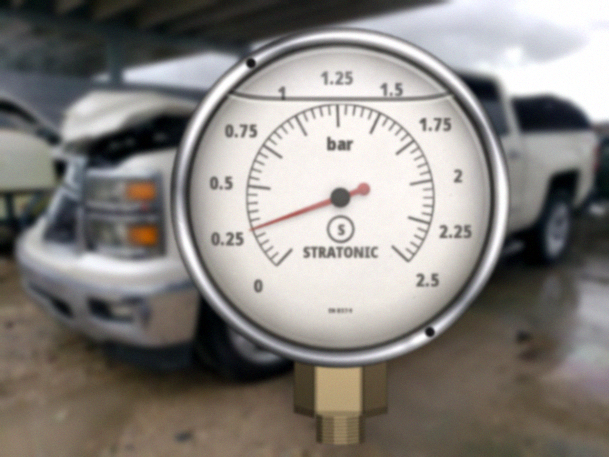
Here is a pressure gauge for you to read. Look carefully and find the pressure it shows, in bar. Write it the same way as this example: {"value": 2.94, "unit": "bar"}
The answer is {"value": 0.25, "unit": "bar"}
